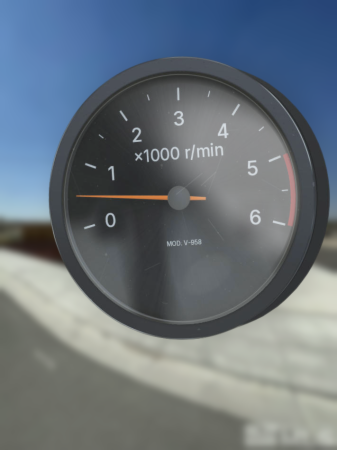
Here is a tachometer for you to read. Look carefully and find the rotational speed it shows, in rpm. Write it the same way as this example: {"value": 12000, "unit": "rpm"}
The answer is {"value": 500, "unit": "rpm"}
